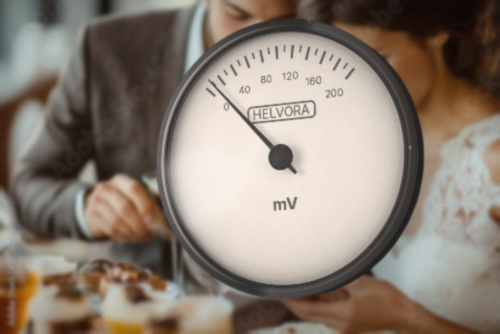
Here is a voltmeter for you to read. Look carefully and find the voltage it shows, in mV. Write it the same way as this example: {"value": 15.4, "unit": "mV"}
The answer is {"value": 10, "unit": "mV"}
